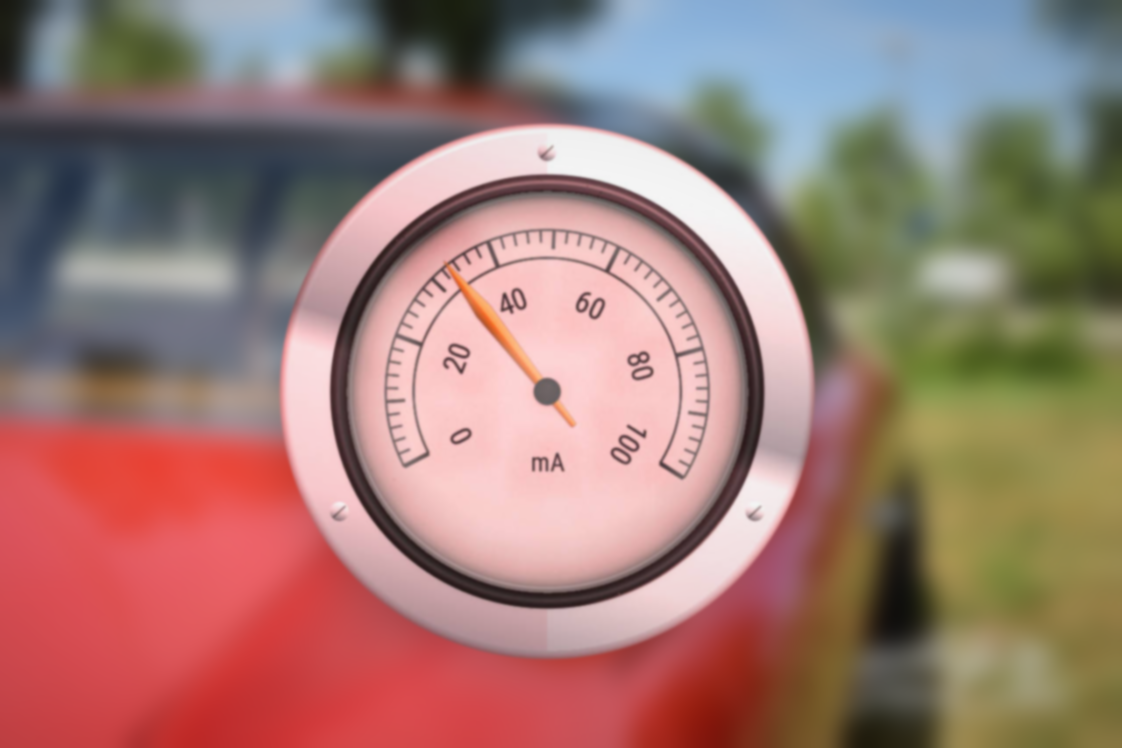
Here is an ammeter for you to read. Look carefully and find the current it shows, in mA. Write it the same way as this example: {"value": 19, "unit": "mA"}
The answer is {"value": 33, "unit": "mA"}
